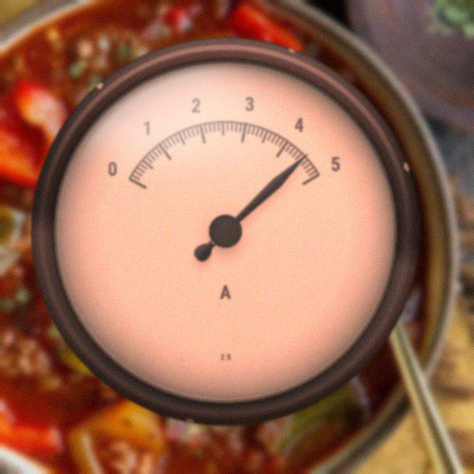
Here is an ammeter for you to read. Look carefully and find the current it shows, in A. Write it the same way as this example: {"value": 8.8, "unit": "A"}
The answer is {"value": 4.5, "unit": "A"}
